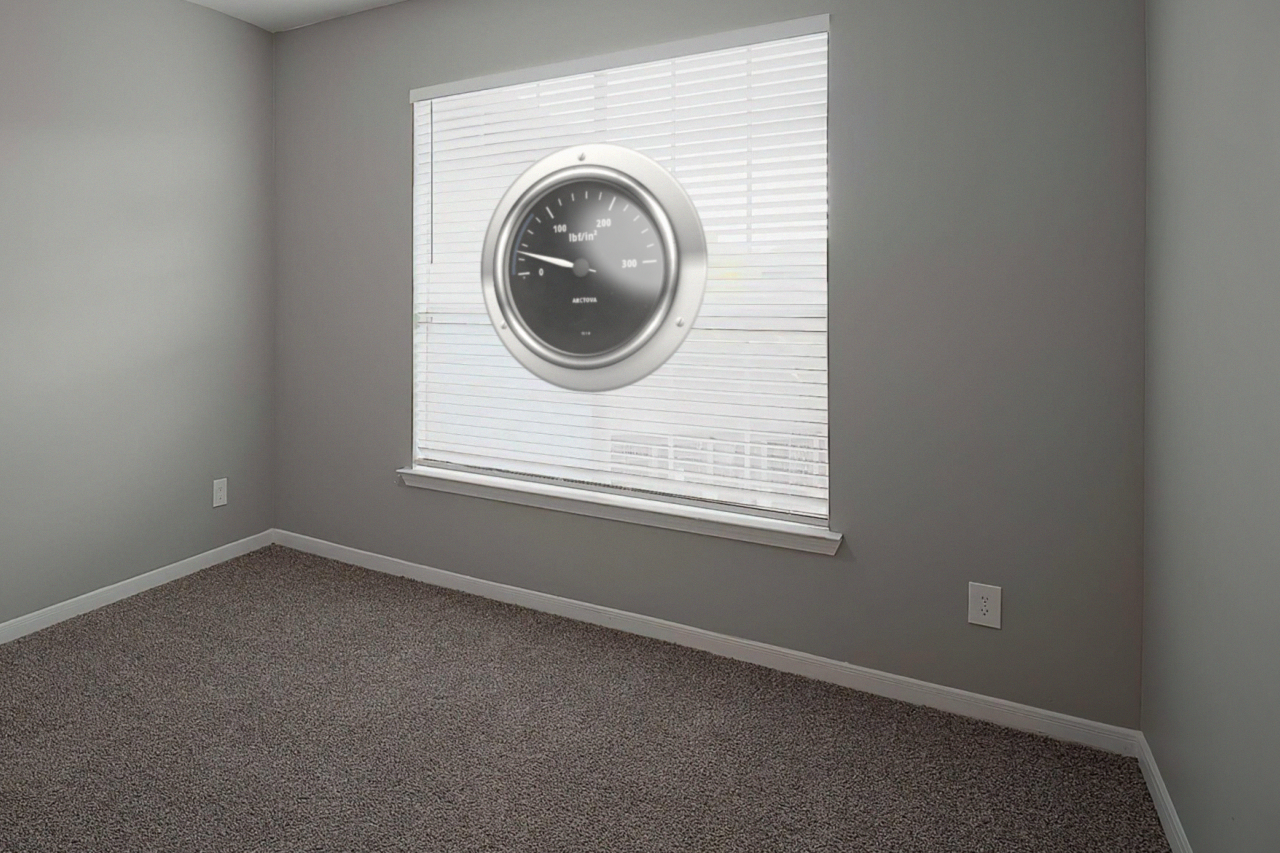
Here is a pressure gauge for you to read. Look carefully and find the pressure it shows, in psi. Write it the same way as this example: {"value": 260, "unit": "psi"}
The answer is {"value": 30, "unit": "psi"}
